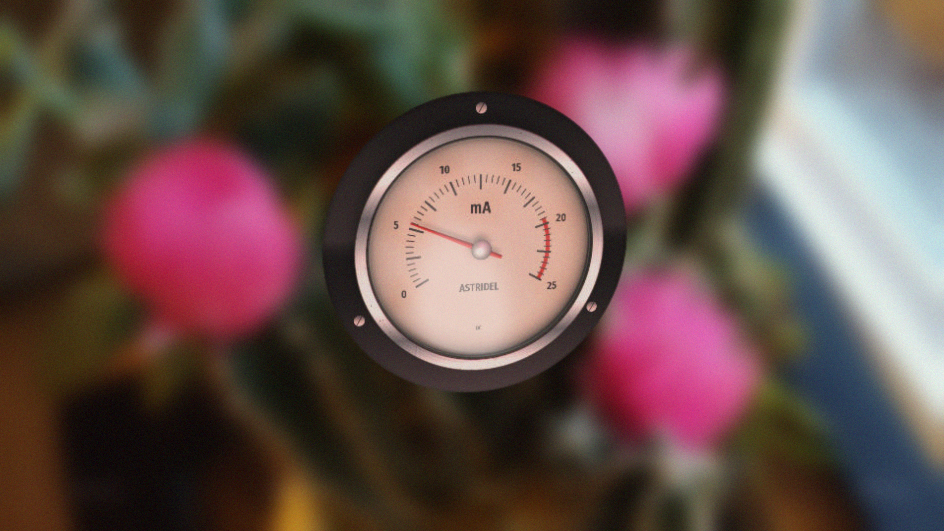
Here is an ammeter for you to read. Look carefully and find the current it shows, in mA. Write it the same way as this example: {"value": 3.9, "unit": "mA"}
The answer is {"value": 5.5, "unit": "mA"}
